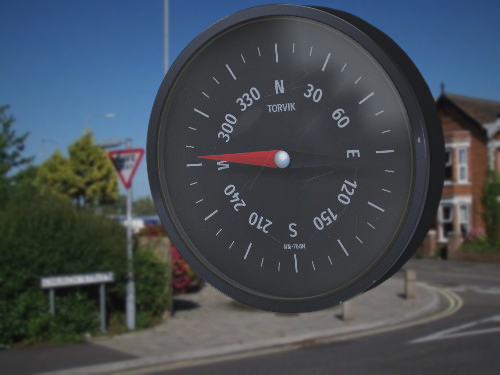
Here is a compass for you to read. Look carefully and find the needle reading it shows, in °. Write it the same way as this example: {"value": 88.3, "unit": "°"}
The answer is {"value": 275, "unit": "°"}
